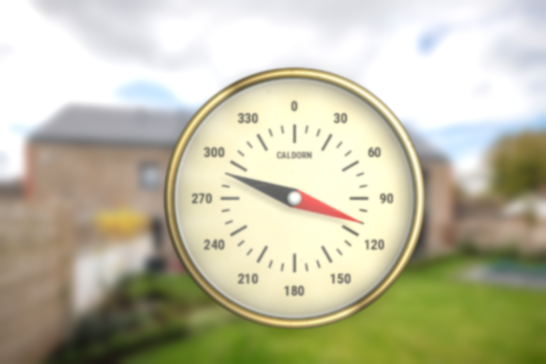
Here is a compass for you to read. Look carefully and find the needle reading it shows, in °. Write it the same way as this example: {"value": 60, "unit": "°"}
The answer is {"value": 110, "unit": "°"}
